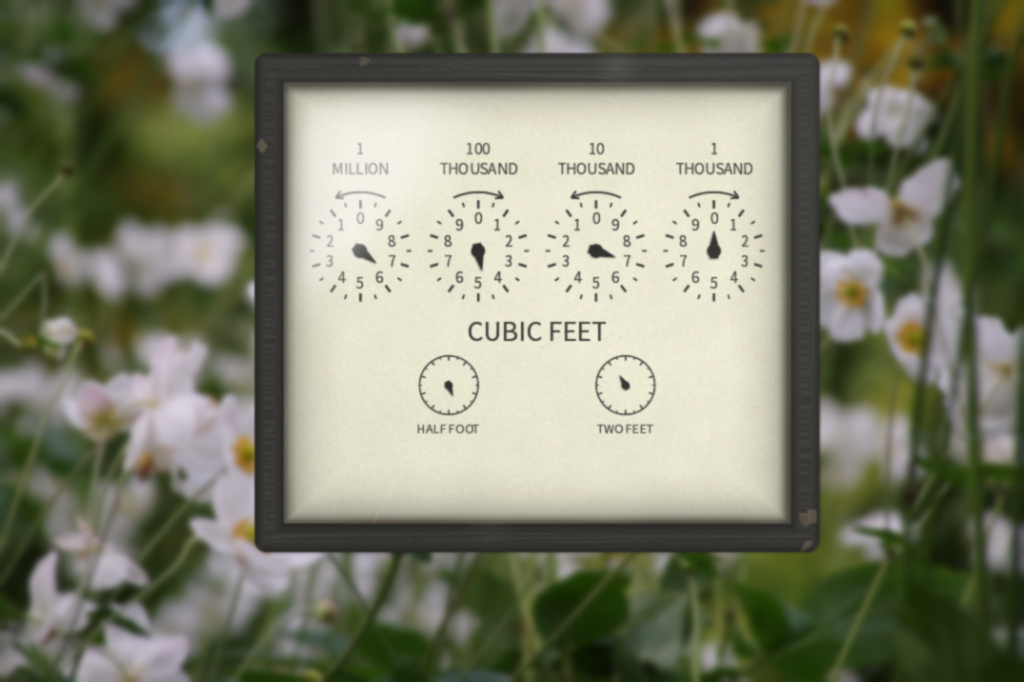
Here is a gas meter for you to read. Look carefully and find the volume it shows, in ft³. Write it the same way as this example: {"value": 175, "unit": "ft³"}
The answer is {"value": 647000, "unit": "ft³"}
